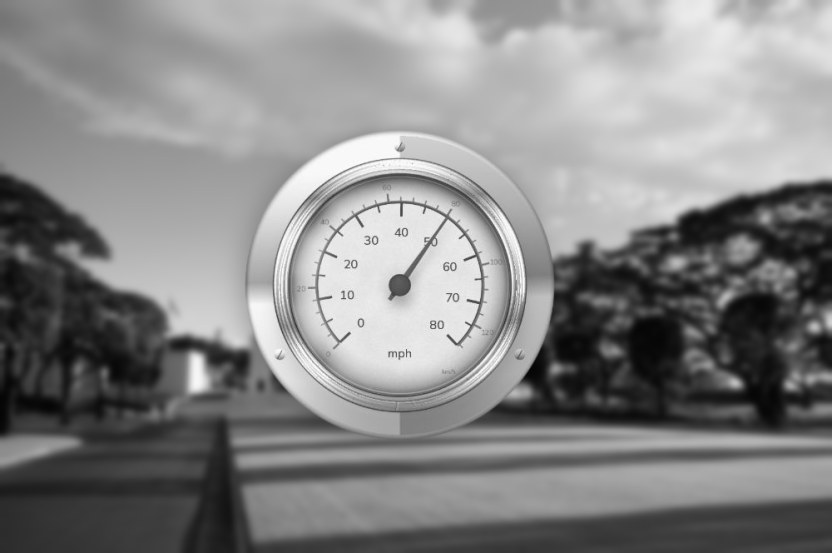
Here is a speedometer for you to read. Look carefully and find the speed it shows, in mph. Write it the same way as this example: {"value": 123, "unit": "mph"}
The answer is {"value": 50, "unit": "mph"}
